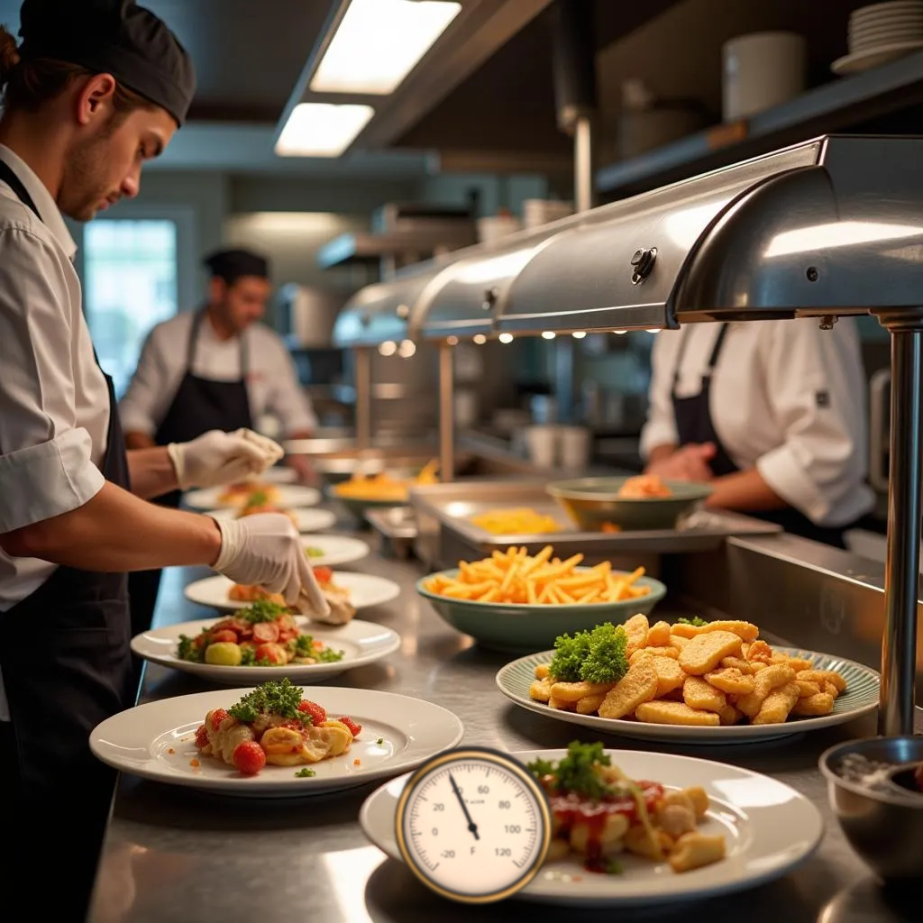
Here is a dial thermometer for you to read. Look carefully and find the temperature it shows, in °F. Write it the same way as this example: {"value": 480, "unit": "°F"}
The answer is {"value": 40, "unit": "°F"}
